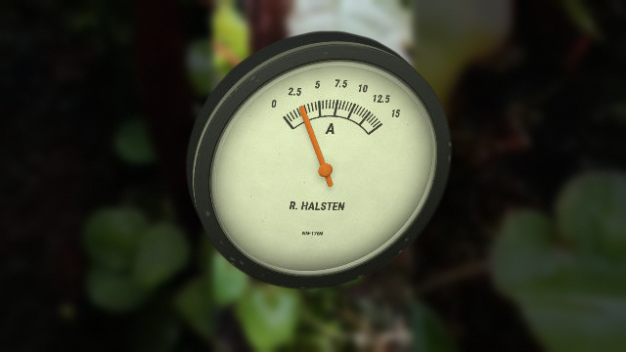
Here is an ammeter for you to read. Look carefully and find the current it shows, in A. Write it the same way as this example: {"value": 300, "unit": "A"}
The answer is {"value": 2.5, "unit": "A"}
